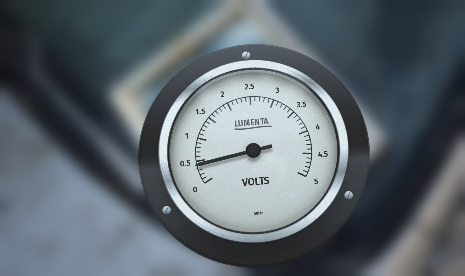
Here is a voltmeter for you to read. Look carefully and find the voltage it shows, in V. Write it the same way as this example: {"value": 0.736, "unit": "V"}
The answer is {"value": 0.4, "unit": "V"}
